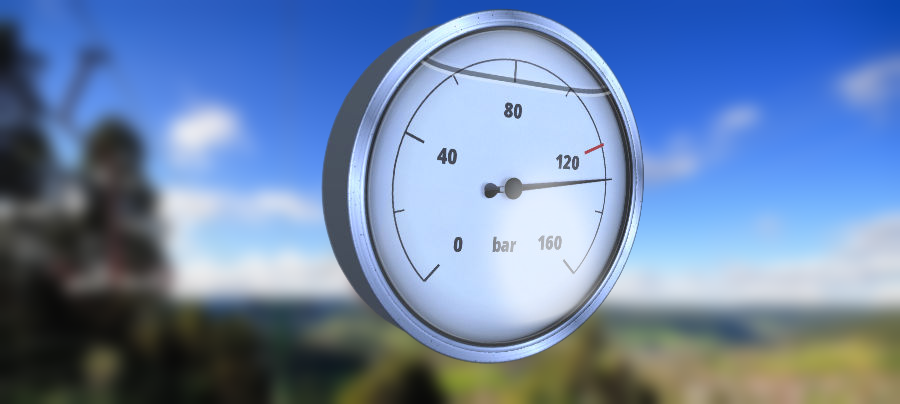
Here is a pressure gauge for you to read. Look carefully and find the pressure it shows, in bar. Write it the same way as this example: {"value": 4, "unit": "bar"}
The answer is {"value": 130, "unit": "bar"}
